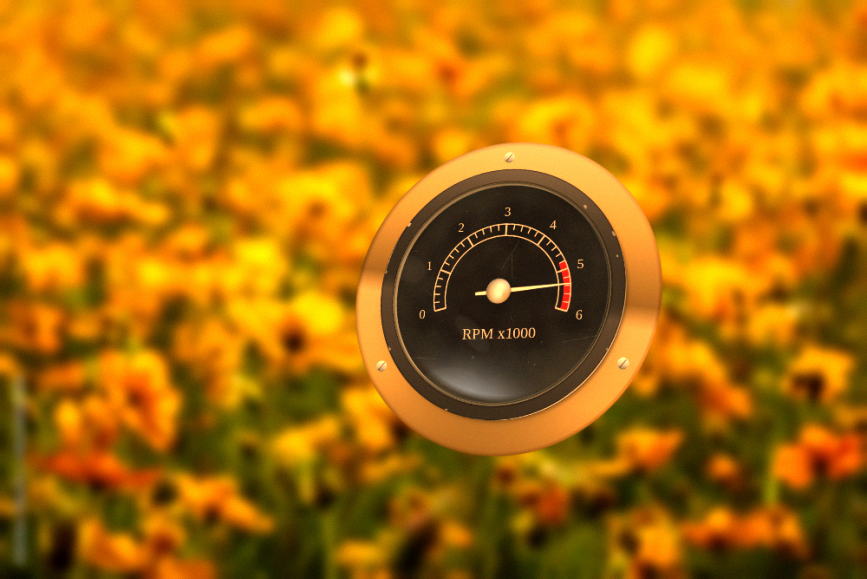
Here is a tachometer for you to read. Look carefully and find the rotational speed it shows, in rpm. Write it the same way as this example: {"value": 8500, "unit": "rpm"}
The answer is {"value": 5400, "unit": "rpm"}
